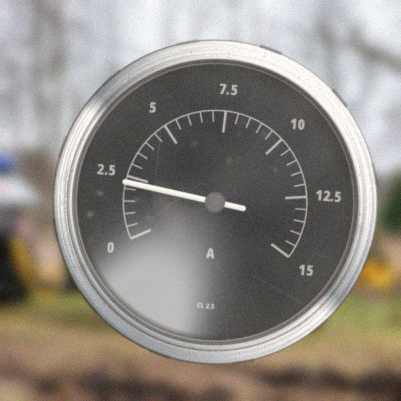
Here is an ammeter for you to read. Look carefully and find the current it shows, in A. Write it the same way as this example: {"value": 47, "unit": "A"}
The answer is {"value": 2.25, "unit": "A"}
